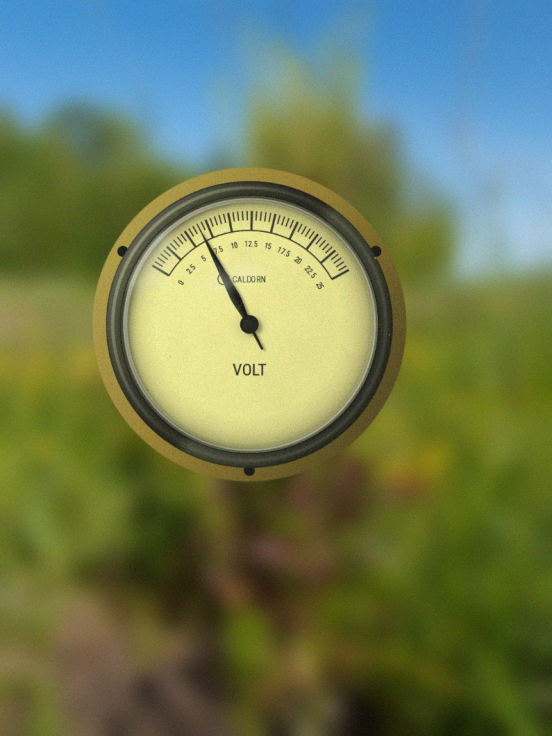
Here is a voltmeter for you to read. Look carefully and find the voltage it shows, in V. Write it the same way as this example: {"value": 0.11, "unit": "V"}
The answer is {"value": 6.5, "unit": "V"}
